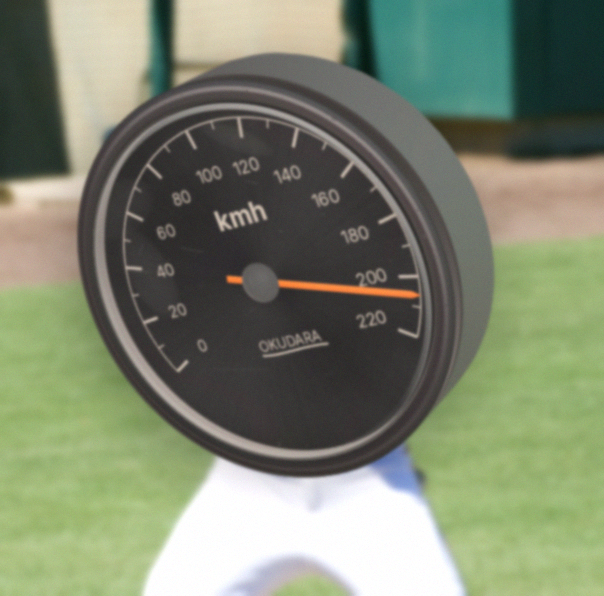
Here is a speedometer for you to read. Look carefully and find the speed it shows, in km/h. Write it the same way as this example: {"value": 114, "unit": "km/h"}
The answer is {"value": 205, "unit": "km/h"}
